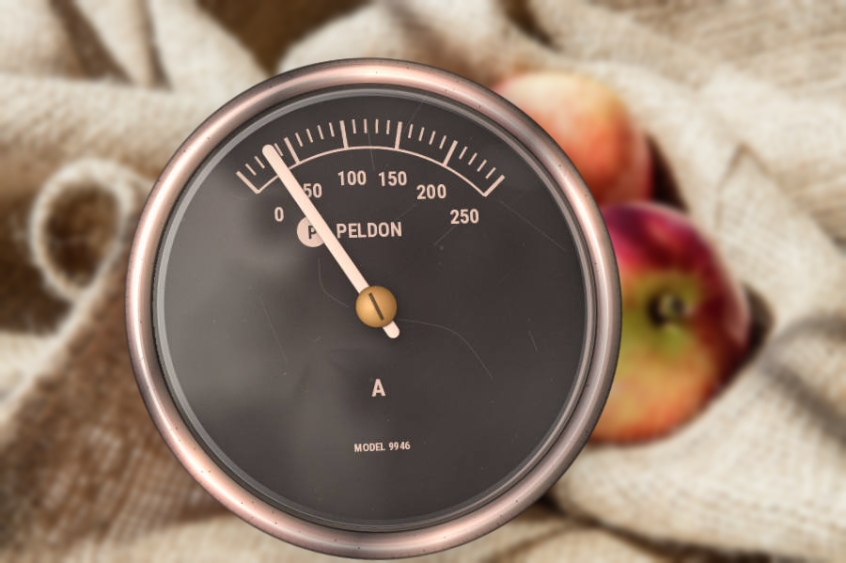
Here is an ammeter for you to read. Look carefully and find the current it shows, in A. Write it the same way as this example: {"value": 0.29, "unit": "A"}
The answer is {"value": 30, "unit": "A"}
